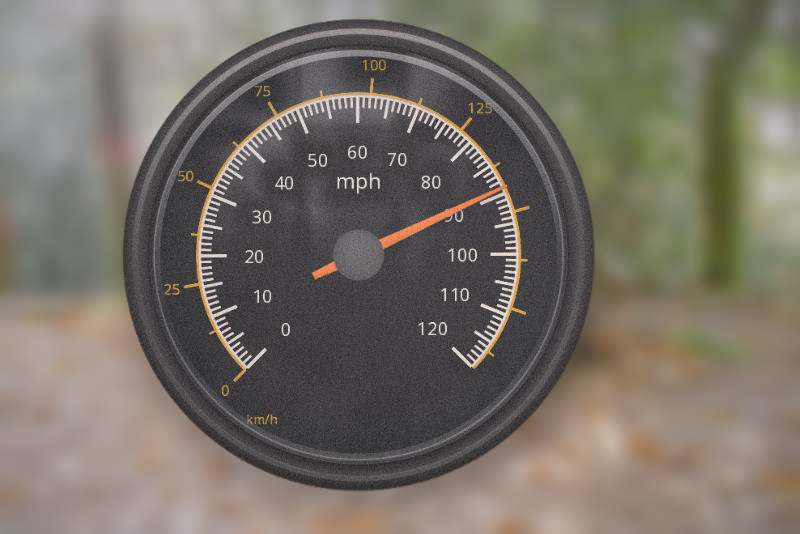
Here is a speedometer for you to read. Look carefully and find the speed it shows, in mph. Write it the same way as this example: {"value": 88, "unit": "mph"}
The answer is {"value": 89, "unit": "mph"}
